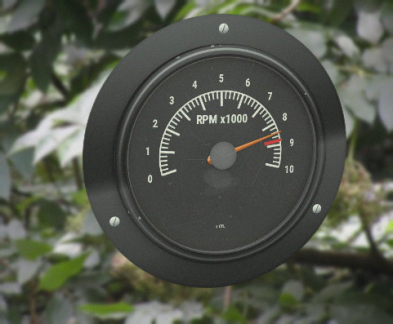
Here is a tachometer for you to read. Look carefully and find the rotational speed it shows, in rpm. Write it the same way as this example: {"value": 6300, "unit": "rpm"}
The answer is {"value": 8400, "unit": "rpm"}
